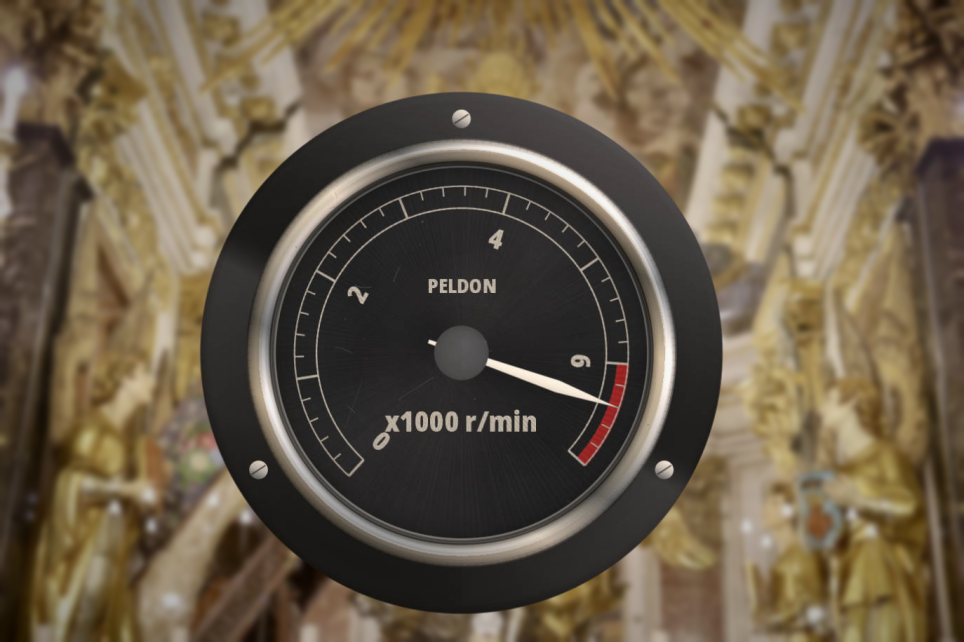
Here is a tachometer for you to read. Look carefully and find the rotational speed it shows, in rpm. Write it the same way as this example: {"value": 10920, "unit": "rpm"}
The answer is {"value": 6400, "unit": "rpm"}
